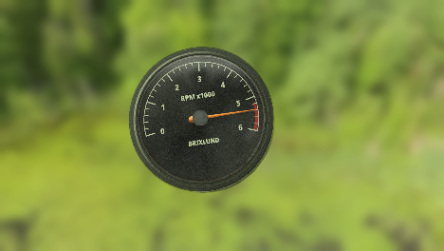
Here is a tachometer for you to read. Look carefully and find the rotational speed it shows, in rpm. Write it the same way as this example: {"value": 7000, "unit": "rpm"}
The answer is {"value": 5400, "unit": "rpm"}
